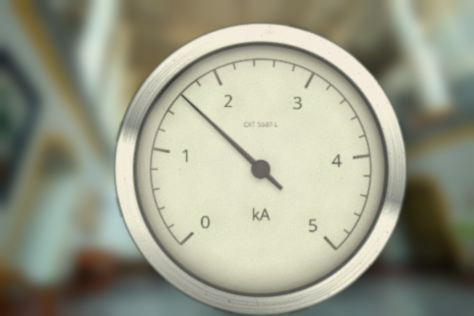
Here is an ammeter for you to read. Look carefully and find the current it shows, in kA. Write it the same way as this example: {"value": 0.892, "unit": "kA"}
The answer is {"value": 1.6, "unit": "kA"}
